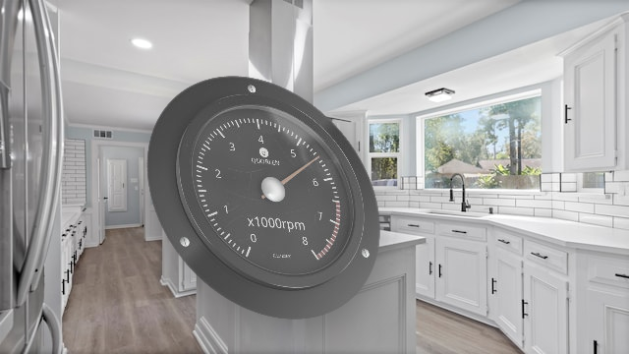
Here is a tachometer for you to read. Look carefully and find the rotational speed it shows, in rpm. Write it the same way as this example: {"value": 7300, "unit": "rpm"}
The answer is {"value": 5500, "unit": "rpm"}
